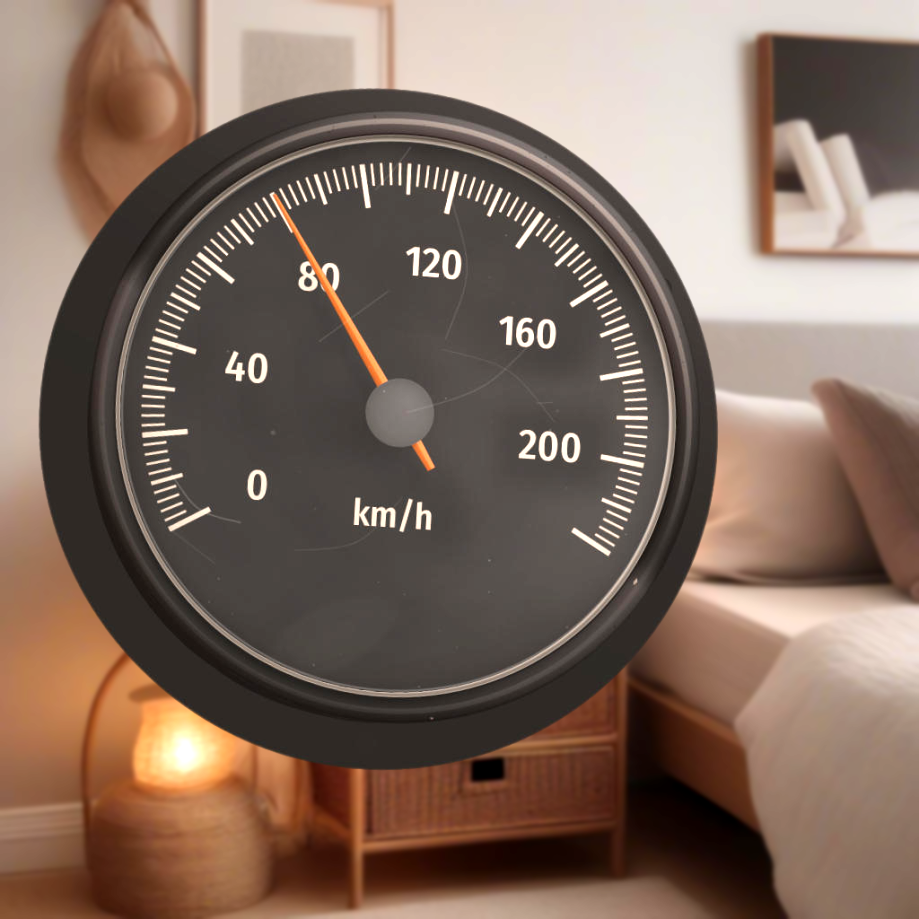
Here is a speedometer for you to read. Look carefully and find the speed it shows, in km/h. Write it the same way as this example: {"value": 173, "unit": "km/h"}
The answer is {"value": 80, "unit": "km/h"}
